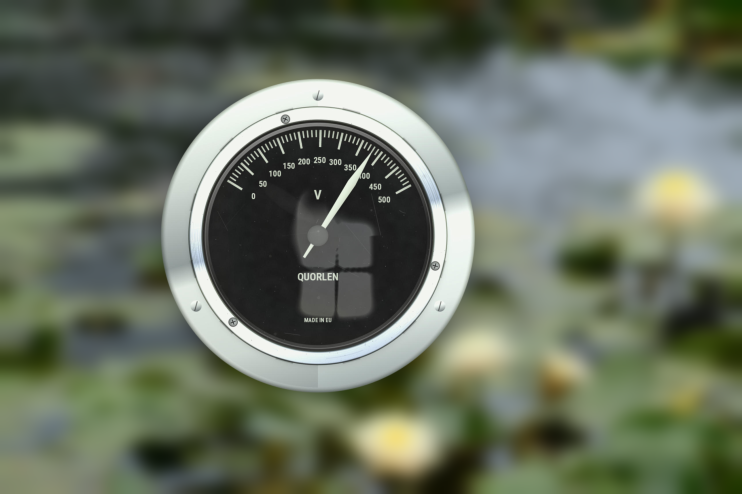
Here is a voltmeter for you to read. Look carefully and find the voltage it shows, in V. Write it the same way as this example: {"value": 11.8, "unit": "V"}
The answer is {"value": 380, "unit": "V"}
